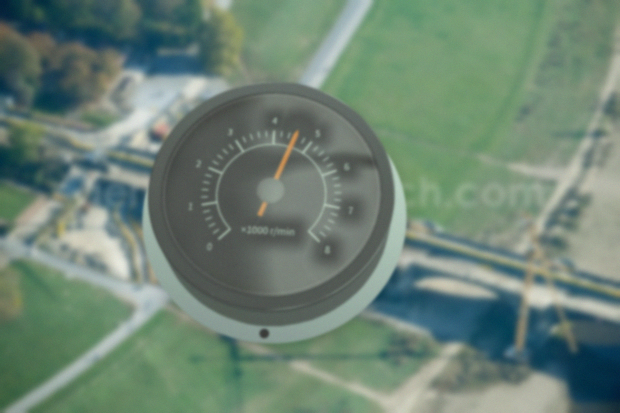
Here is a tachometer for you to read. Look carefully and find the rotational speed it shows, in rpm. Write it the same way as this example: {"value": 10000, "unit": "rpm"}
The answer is {"value": 4600, "unit": "rpm"}
